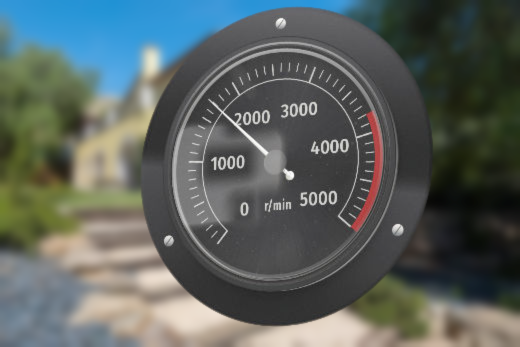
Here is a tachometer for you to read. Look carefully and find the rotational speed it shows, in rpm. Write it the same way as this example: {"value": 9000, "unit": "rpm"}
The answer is {"value": 1700, "unit": "rpm"}
